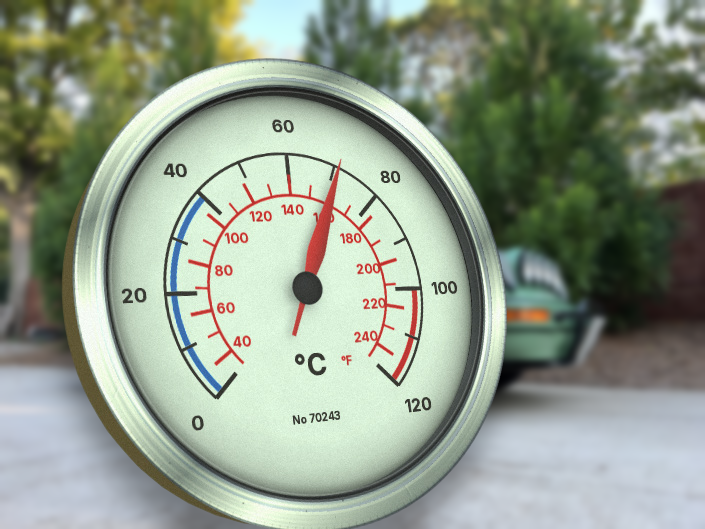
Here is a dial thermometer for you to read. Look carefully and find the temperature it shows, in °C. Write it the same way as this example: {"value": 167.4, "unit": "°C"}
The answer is {"value": 70, "unit": "°C"}
